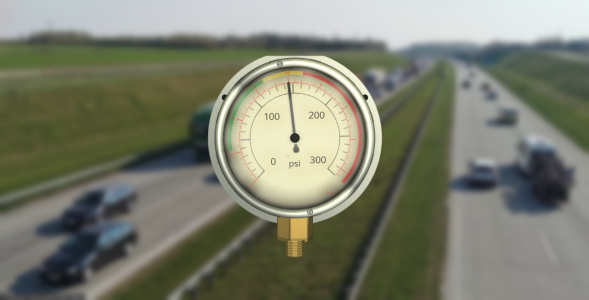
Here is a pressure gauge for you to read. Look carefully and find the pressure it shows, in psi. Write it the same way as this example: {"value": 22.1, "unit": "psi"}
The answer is {"value": 145, "unit": "psi"}
